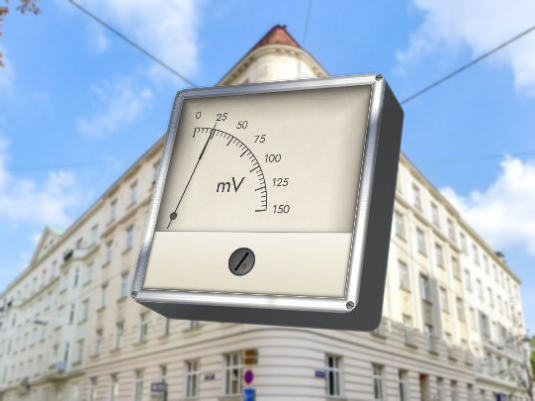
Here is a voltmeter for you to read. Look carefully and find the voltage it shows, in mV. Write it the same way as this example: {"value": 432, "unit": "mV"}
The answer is {"value": 25, "unit": "mV"}
